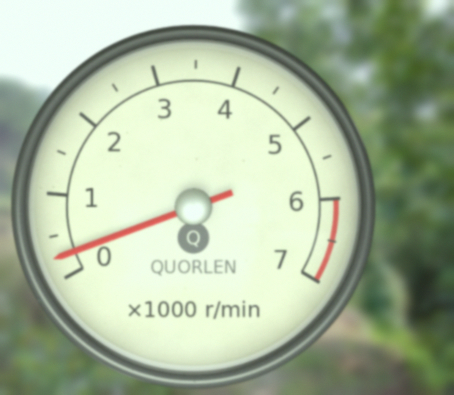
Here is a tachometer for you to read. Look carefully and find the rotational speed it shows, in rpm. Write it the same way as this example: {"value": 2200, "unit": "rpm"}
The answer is {"value": 250, "unit": "rpm"}
